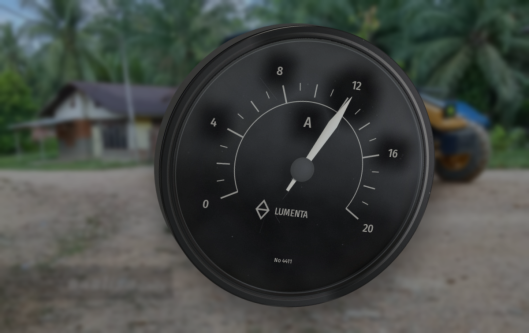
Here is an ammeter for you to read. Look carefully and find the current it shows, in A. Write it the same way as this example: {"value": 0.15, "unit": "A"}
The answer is {"value": 12, "unit": "A"}
